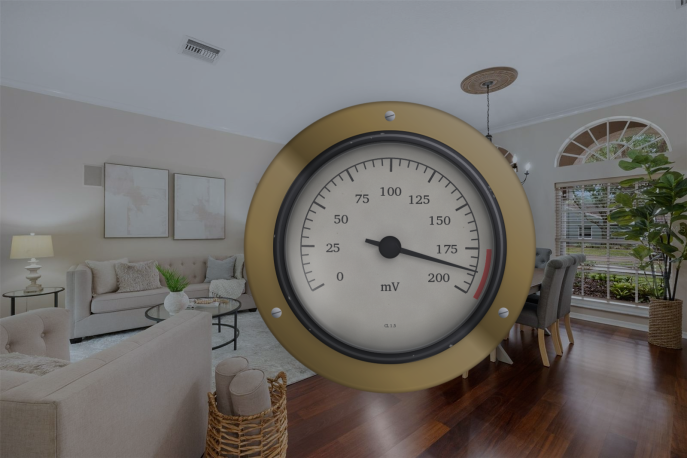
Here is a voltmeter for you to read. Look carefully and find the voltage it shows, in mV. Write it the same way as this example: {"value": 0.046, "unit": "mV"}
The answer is {"value": 187.5, "unit": "mV"}
